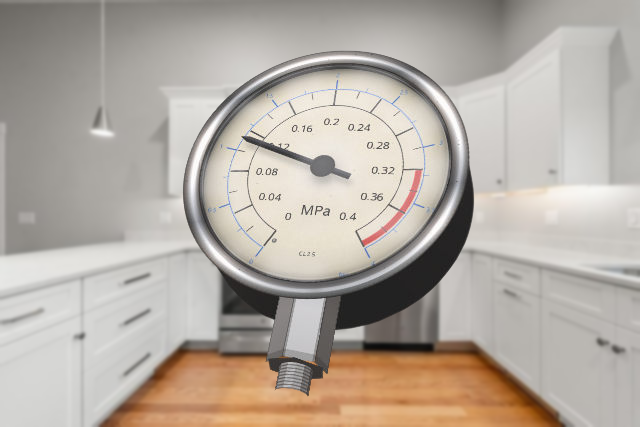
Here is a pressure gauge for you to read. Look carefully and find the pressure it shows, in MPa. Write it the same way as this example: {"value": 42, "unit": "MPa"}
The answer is {"value": 0.11, "unit": "MPa"}
